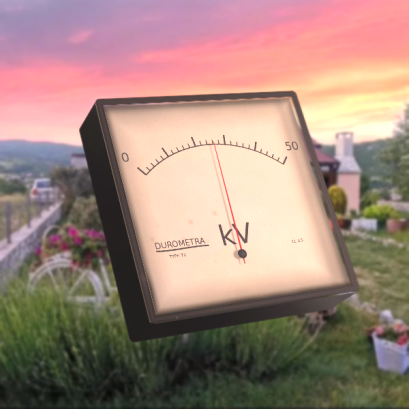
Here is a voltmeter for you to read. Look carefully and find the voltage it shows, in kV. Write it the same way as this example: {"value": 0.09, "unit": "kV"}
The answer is {"value": 26, "unit": "kV"}
